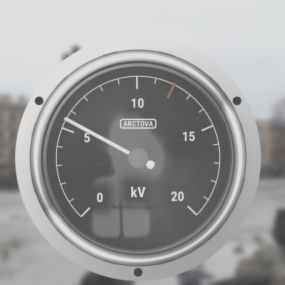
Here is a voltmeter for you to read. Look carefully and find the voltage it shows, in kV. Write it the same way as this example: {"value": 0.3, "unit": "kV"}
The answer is {"value": 5.5, "unit": "kV"}
